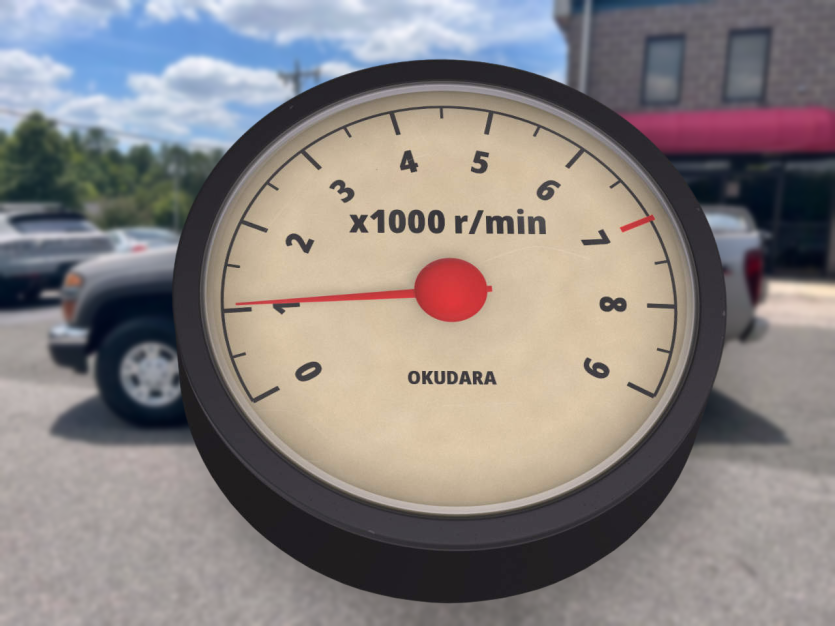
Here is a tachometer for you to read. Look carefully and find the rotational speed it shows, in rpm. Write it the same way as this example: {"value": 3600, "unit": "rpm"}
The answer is {"value": 1000, "unit": "rpm"}
